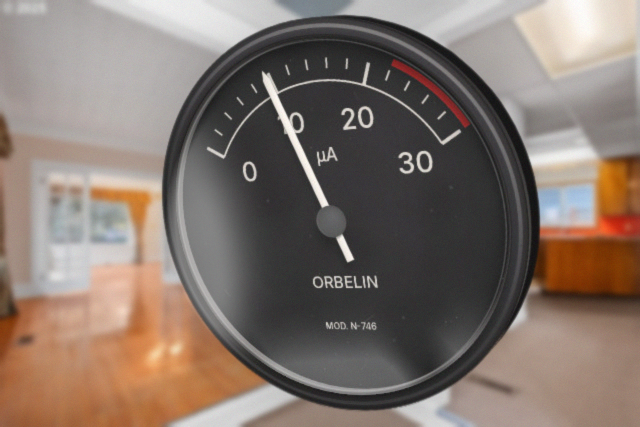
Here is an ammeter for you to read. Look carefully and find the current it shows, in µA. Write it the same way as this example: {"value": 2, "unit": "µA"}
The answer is {"value": 10, "unit": "µA"}
